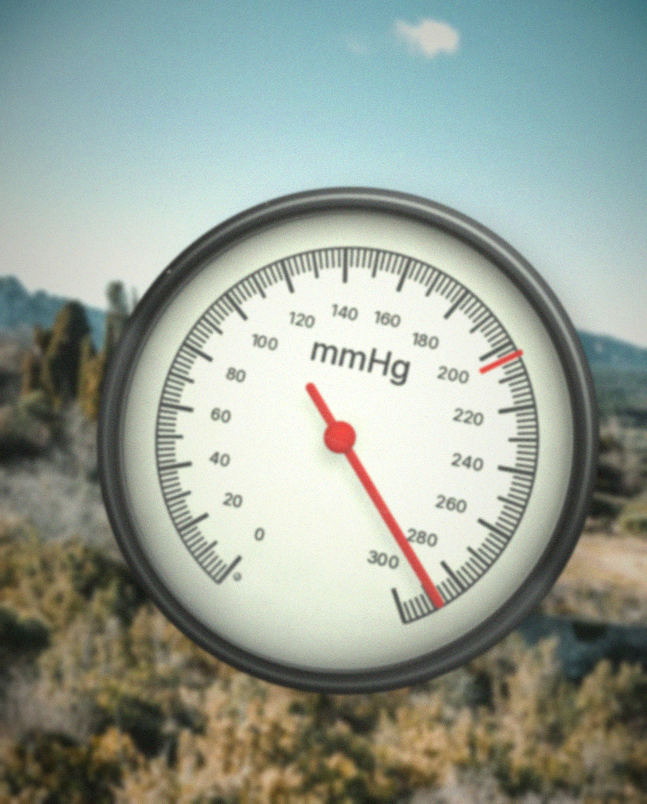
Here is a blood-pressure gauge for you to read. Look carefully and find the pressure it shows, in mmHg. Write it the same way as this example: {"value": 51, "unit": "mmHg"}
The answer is {"value": 288, "unit": "mmHg"}
